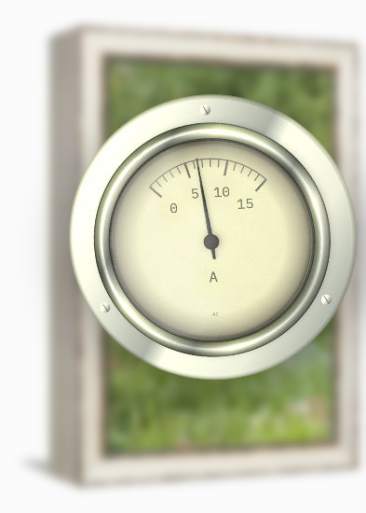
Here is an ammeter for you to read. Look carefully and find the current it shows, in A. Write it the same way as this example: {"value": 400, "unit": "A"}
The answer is {"value": 6.5, "unit": "A"}
